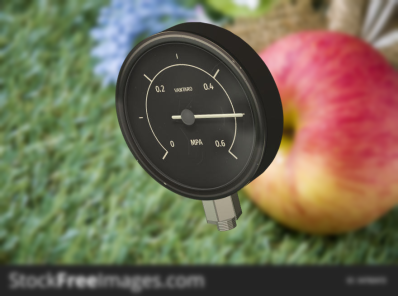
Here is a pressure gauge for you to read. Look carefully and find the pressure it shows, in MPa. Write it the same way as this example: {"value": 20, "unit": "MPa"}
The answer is {"value": 0.5, "unit": "MPa"}
